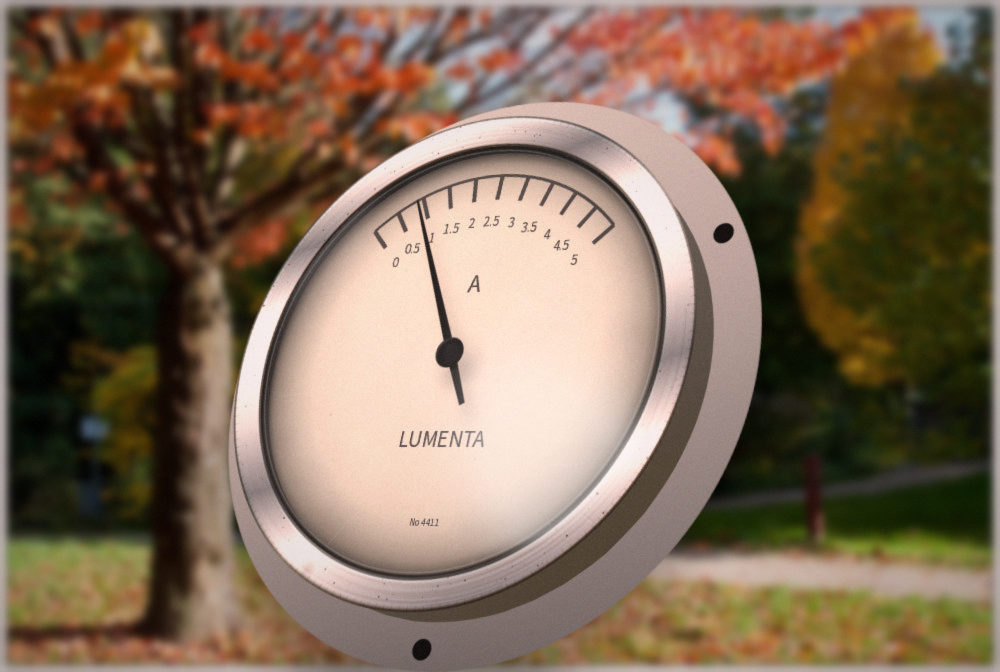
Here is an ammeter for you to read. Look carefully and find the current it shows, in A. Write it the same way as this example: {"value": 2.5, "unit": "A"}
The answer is {"value": 1, "unit": "A"}
